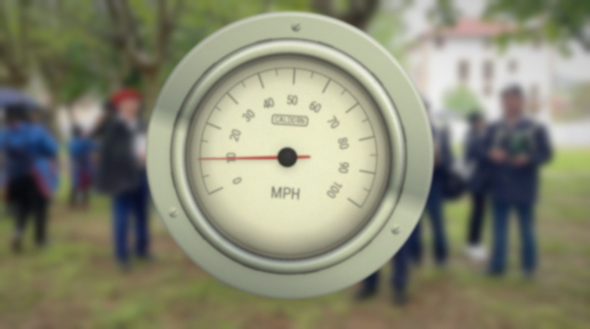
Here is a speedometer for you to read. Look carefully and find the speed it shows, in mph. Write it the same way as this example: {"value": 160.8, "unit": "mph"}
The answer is {"value": 10, "unit": "mph"}
